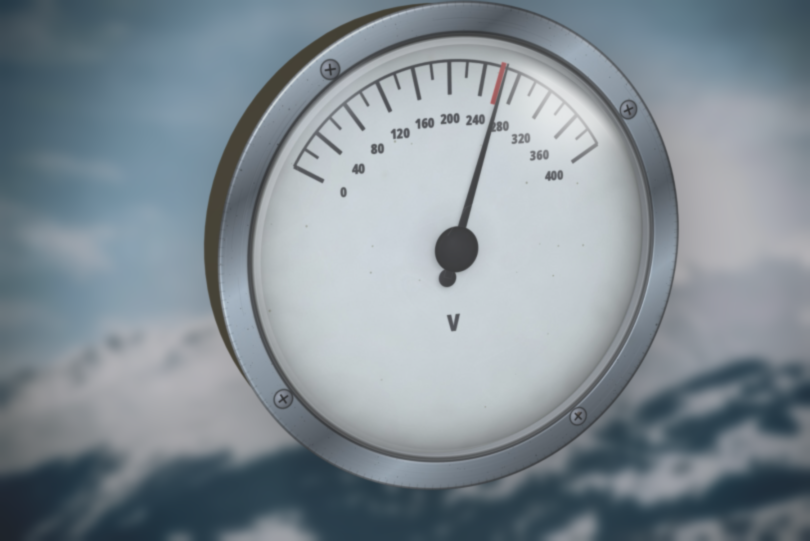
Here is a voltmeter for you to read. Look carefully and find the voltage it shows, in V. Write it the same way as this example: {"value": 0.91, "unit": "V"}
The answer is {"value": 260, "unit": "V"}
